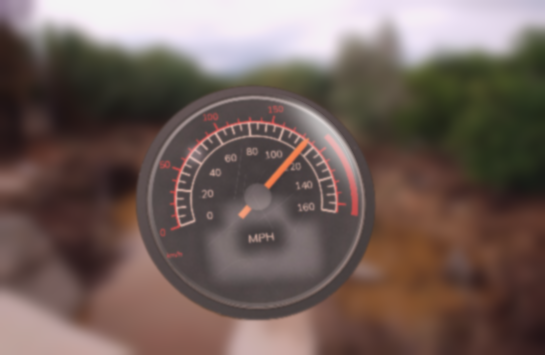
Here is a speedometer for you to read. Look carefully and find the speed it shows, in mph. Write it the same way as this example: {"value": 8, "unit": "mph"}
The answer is {"value": 115, "unit": "mph"}
